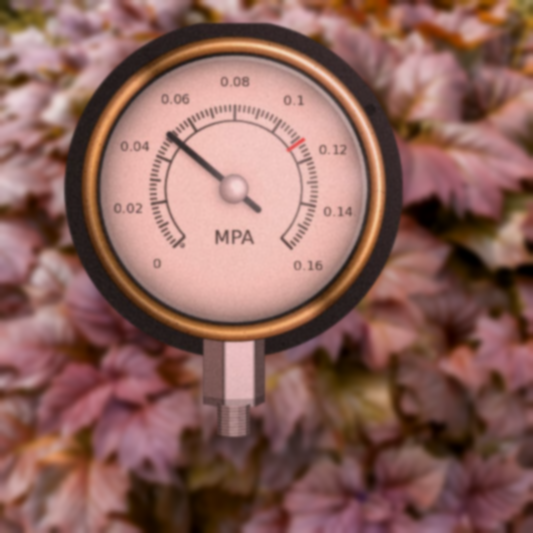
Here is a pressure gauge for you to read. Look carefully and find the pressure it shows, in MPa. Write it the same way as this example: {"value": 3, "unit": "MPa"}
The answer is {"value": 0.05, "unit": "MPa"}
